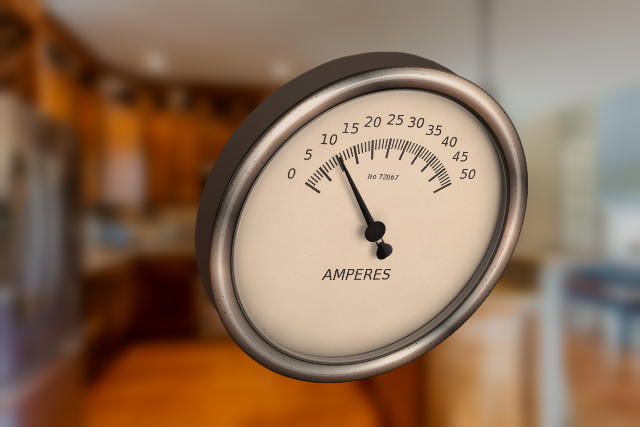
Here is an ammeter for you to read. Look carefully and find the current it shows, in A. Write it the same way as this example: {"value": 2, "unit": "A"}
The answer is {"value": 10, "unit": "A"}
